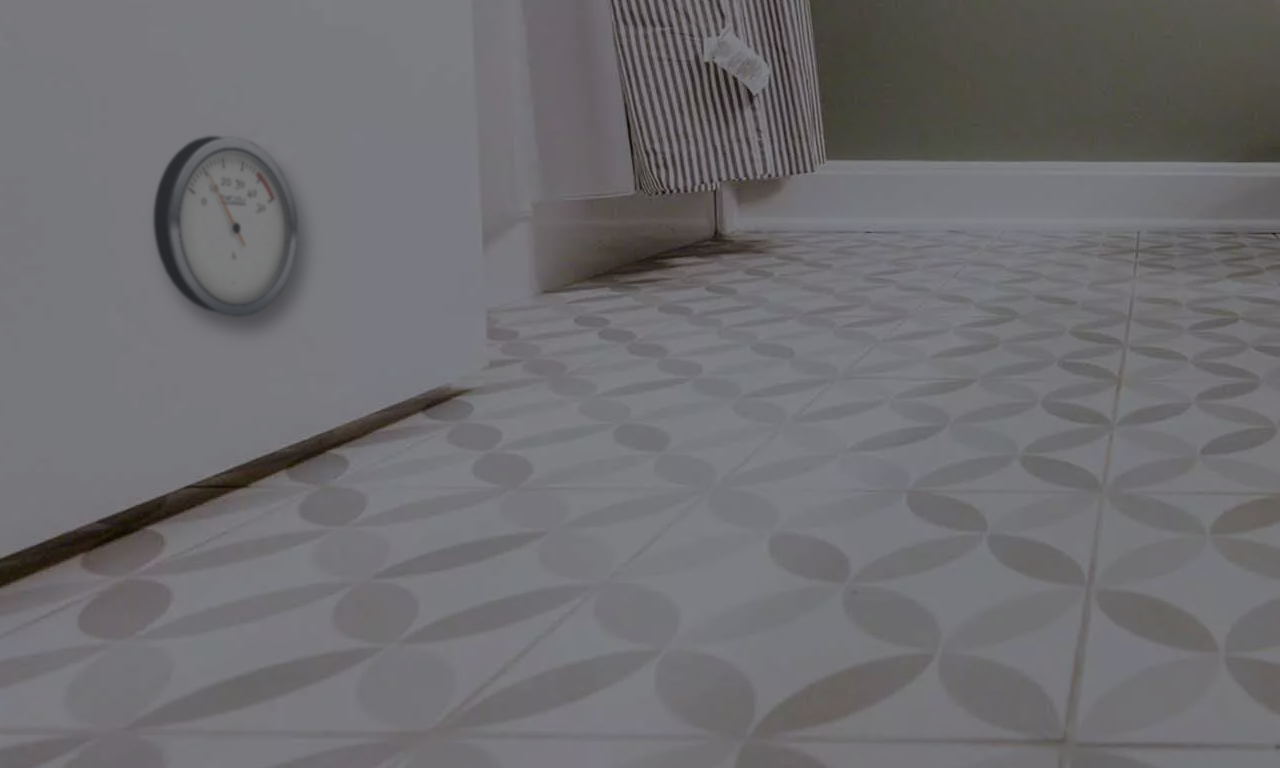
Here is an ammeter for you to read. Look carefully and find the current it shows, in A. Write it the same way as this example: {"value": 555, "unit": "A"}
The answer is {"value": 10, "unit": "A"}
